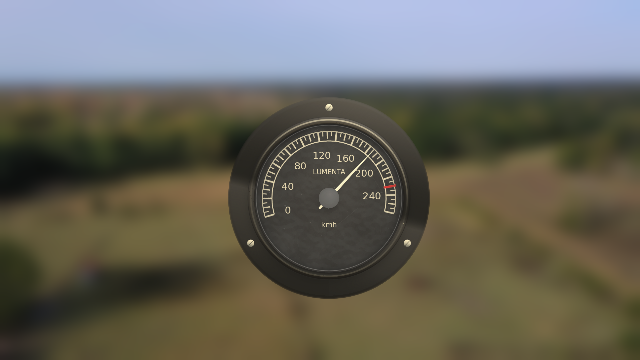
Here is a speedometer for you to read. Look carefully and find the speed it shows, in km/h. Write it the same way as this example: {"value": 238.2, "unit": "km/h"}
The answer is {"value": 185, "unit": "km/h"}
